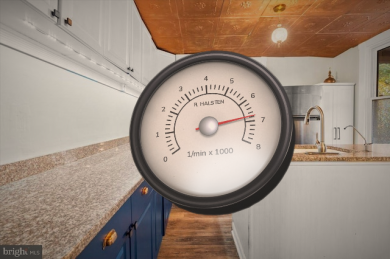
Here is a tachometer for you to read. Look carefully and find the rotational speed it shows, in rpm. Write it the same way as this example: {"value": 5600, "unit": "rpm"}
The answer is {"value": 6800, "unit": "rpm"}
